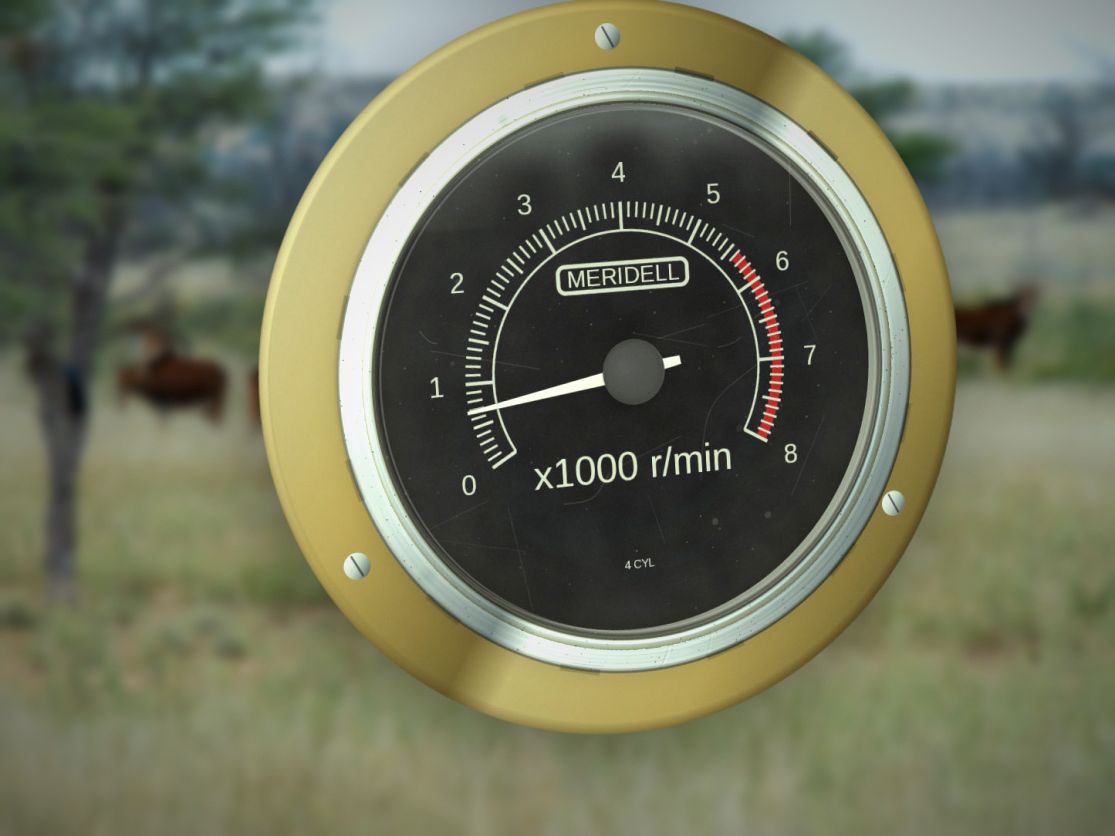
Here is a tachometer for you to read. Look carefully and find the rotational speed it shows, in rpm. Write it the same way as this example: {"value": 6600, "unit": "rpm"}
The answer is {"value": 700, "unit": "rpm"}
